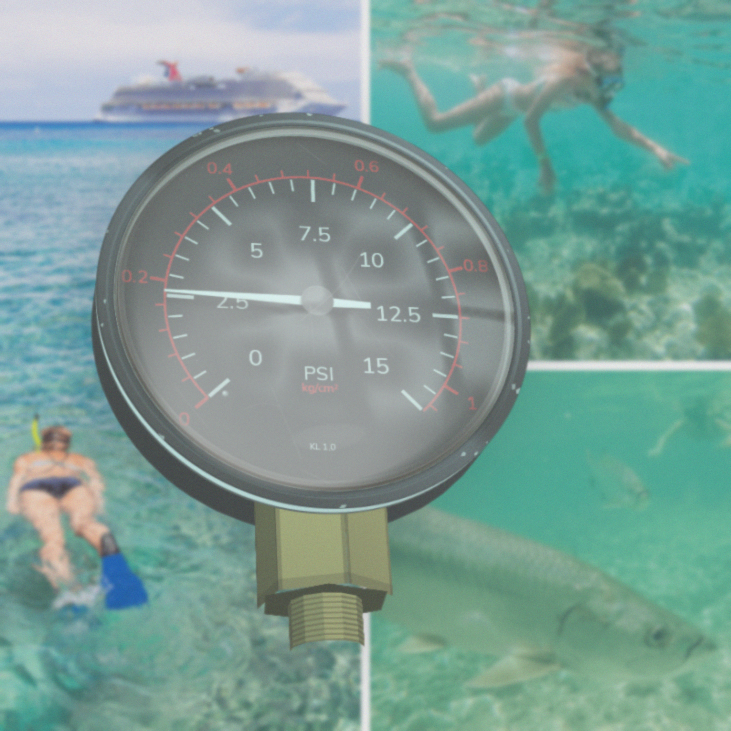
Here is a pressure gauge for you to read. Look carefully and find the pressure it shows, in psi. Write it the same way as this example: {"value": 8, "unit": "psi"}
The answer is {"value": 2.5, "unit": "psi"}
